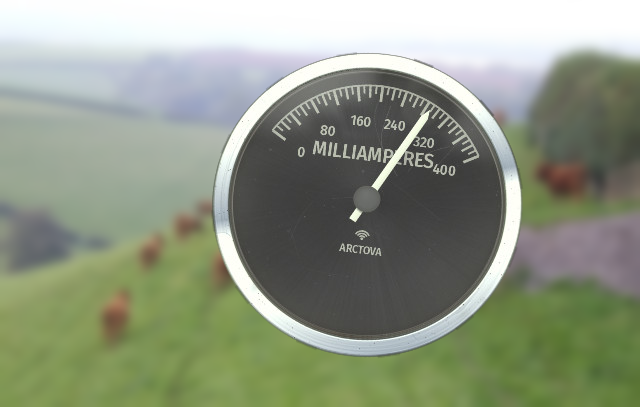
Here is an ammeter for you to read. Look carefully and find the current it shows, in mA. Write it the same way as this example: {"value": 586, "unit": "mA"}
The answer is {"value": 290, "unit": "mA"}
